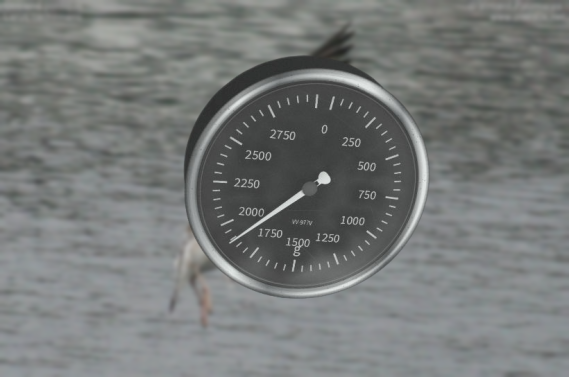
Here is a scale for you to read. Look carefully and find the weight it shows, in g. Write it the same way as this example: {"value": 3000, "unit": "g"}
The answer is {"value": 1900, "unit": "g"}
